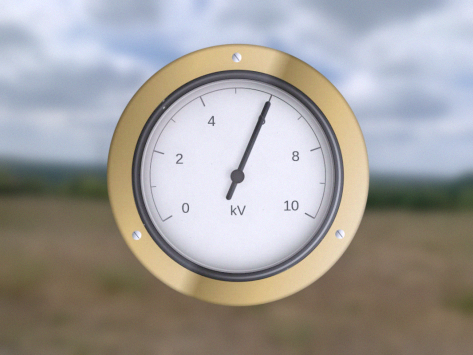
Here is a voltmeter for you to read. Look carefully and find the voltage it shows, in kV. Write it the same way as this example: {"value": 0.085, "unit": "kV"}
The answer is {"value": 6, "unit": "kV"}
